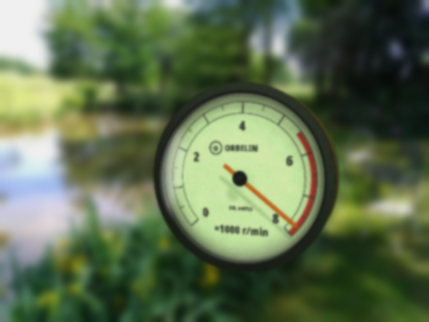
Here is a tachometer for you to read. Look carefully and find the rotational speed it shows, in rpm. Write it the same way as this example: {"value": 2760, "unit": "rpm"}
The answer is {"value": 7750, "unit": "rpm"}
